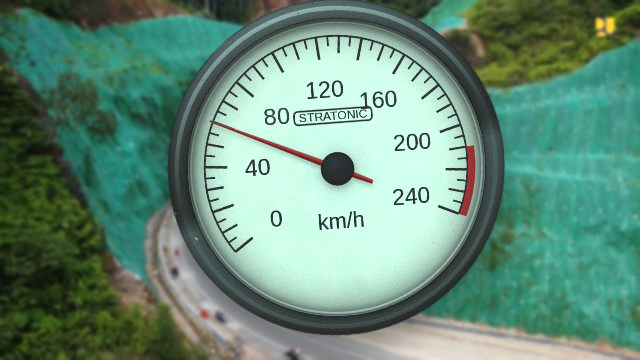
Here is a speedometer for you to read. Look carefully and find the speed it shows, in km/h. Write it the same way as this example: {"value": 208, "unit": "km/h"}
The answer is {"value": 60, "unit": "km/h"}
